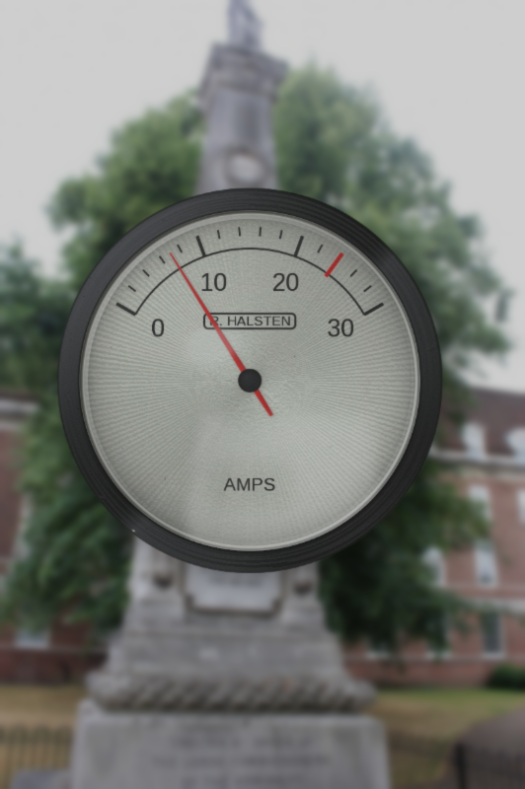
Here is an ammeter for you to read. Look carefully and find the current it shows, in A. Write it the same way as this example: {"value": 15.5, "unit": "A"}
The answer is {"value": 7, "unit": "A"}
